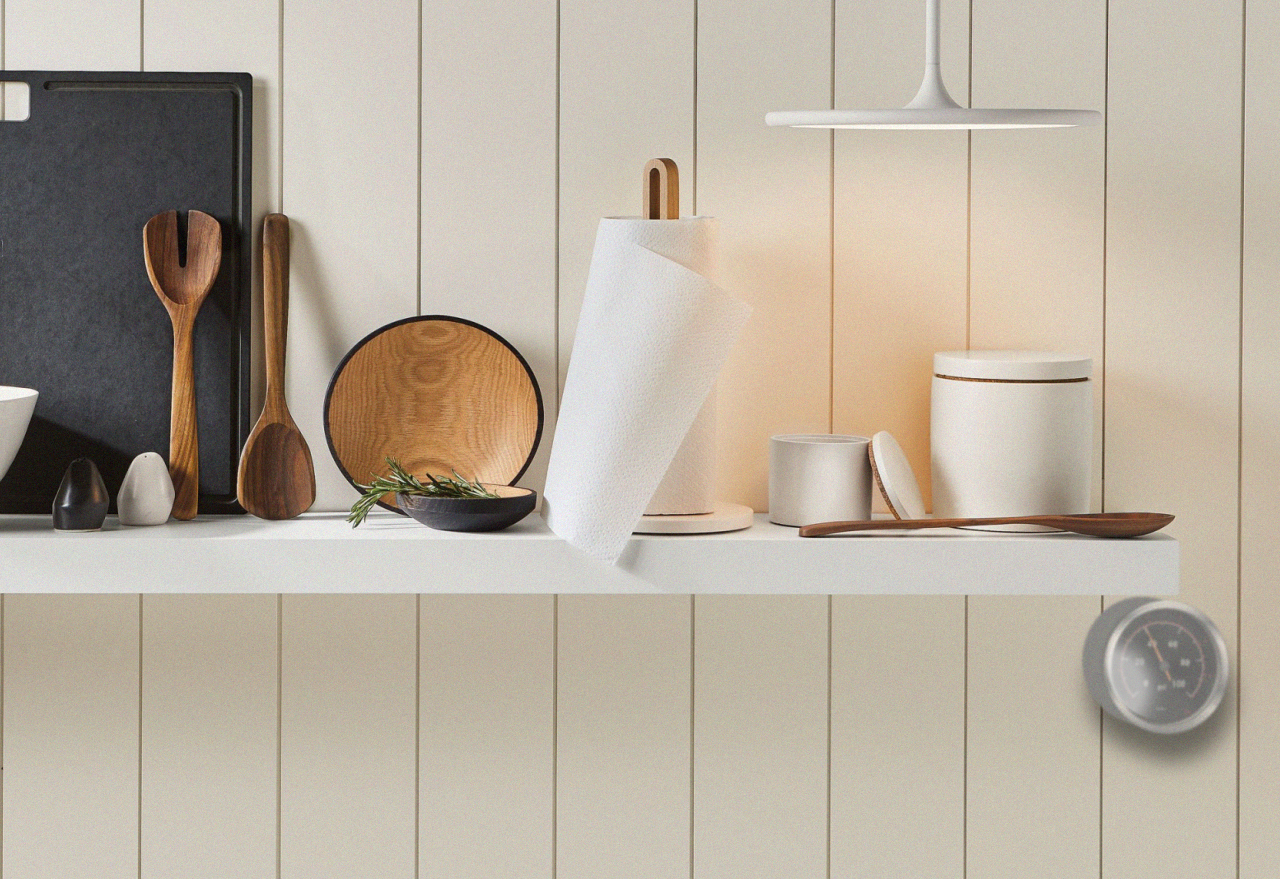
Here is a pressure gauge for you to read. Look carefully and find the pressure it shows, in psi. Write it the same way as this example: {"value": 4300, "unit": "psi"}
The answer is {"value": 40, "unit": "psi"}
